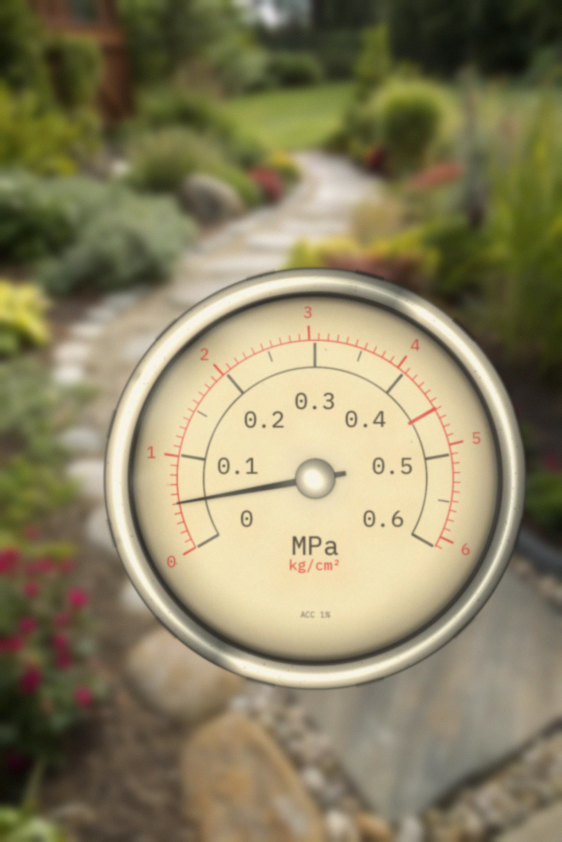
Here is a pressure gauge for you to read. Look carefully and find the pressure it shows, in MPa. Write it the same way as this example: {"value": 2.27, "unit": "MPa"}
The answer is {"value": 0.05, "unit": "MPa"}
